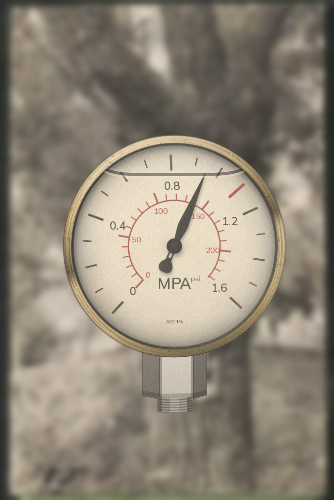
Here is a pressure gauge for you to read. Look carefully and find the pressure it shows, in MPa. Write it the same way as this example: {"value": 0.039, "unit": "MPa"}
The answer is {"value": 0.95, "unit": "MPa"}
